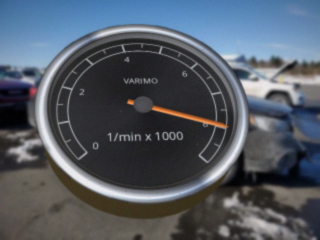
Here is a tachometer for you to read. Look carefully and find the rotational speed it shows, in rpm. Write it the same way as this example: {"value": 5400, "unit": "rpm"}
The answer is {"value": 8000, "unit": "rpm"}
